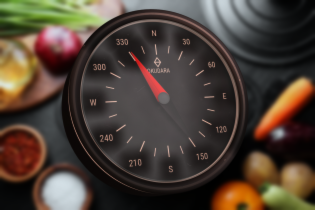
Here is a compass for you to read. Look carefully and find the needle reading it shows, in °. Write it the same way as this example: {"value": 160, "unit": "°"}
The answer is {"value": 330, "unit": "°"}
